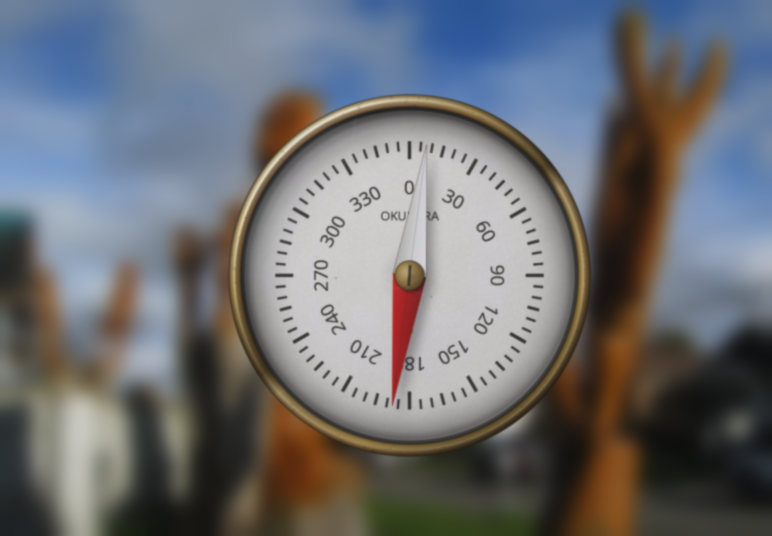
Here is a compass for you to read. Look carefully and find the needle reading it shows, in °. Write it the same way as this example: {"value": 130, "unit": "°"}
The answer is {"value": 187.5, "unit": "°"}
